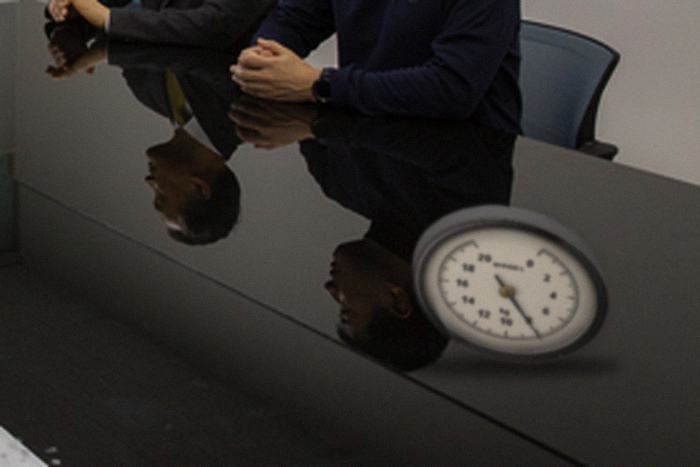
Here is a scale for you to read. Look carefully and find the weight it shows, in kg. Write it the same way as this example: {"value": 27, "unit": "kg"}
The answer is {"value": 8, "unit": "kg"}
